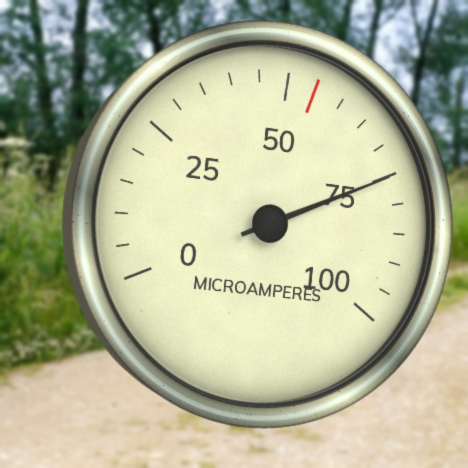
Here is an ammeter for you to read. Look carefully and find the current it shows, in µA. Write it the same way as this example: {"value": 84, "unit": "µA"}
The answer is {"value": 75, "unit": "µA"}
